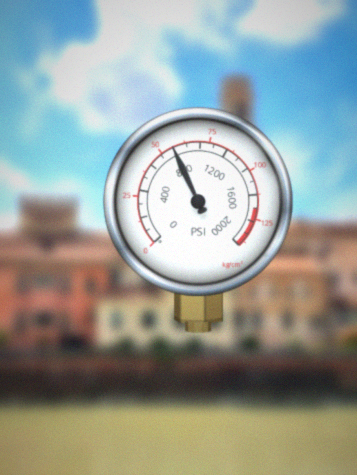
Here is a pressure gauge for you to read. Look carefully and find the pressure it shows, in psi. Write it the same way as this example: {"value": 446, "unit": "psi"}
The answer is {"value": 800, "unit": "psi"}
